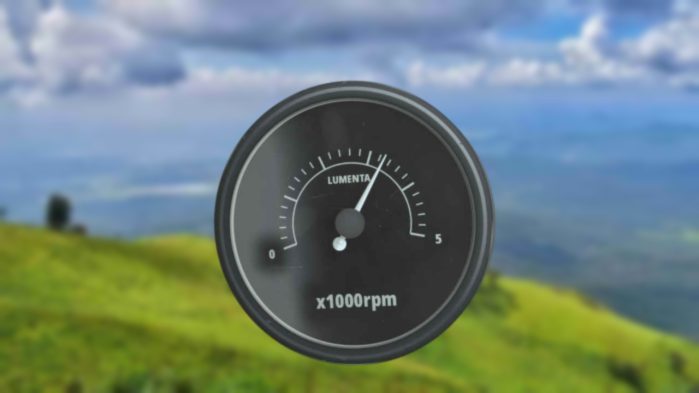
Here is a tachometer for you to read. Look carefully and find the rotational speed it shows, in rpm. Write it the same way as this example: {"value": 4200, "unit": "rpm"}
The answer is {"value": 3300, "unit": "rpm"}
